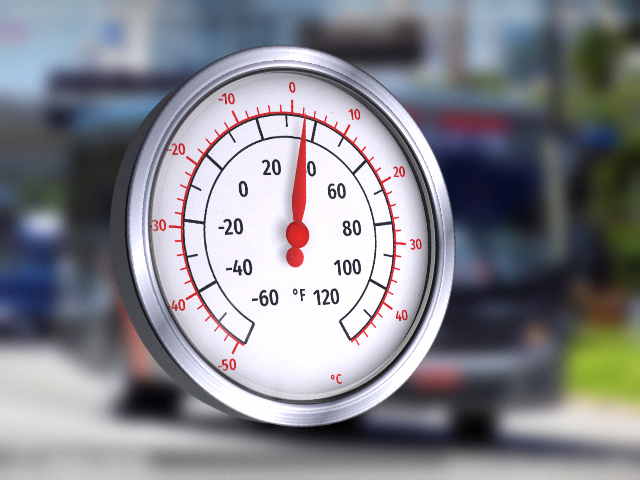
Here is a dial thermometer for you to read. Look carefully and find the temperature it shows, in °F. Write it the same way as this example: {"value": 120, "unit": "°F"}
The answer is {"value": 35, "unit": "°F"}
